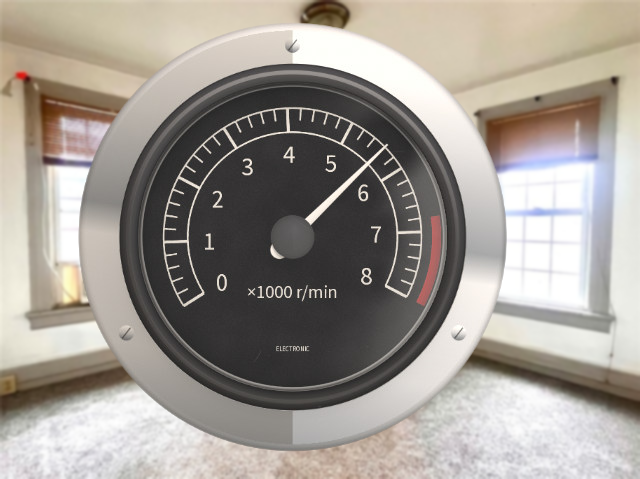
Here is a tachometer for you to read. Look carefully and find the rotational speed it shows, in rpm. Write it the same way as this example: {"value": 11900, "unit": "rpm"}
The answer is {"value": 5600, "unit": "rpm"}
